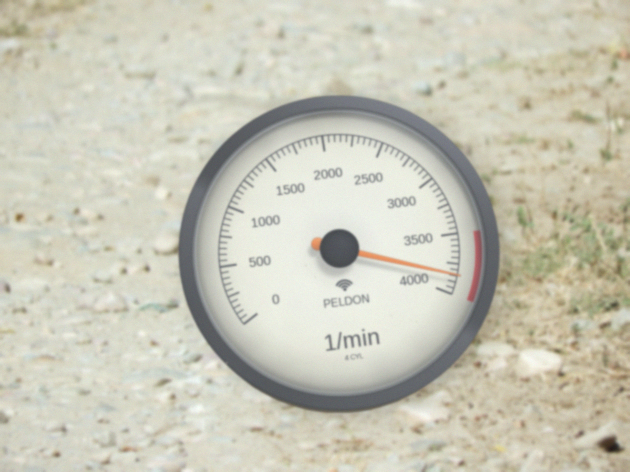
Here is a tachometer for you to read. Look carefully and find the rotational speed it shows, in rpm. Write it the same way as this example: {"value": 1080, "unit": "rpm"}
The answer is {"value": 3850, "unit": "rpm"}
